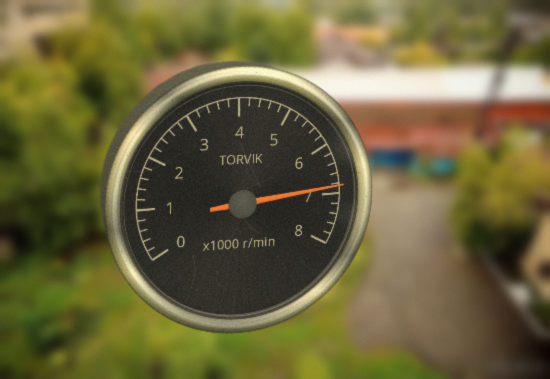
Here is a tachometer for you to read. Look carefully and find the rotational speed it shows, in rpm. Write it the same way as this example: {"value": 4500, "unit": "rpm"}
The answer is {"value": 6800, "unit": "rpm"}
